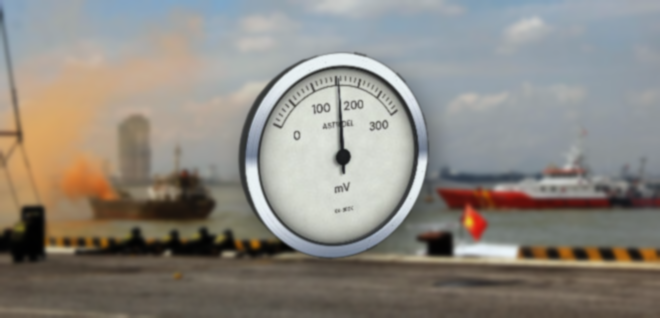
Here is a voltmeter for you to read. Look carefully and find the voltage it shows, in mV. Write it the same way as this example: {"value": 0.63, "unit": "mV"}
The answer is {"value": 150, "unit": "mV"}
